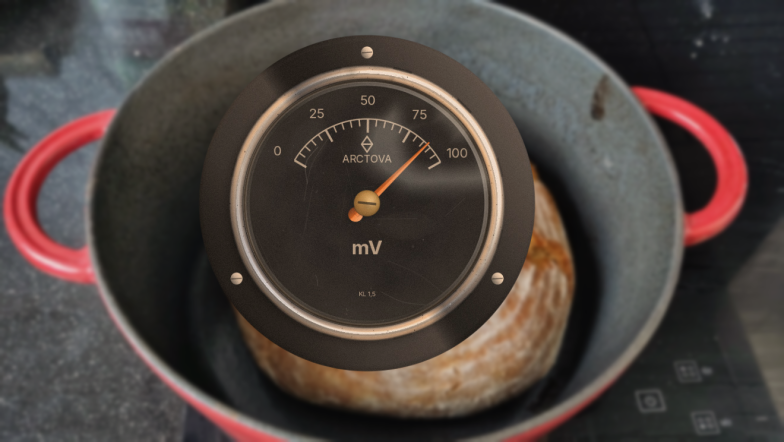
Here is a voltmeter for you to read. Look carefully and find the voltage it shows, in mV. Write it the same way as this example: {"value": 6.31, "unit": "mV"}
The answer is {"value": 87.5, "unit": "mV"}
